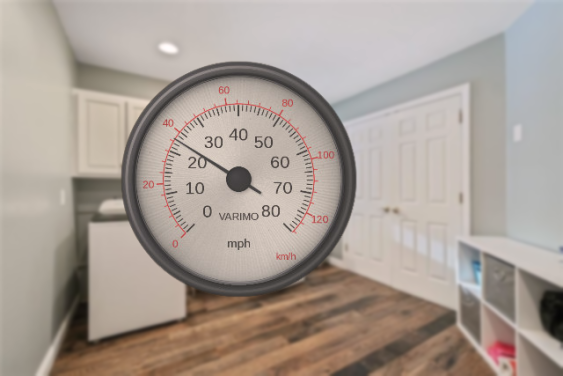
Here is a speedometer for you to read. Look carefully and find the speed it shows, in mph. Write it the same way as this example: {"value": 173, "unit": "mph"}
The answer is {"value": 23, "unit": "mph"}
